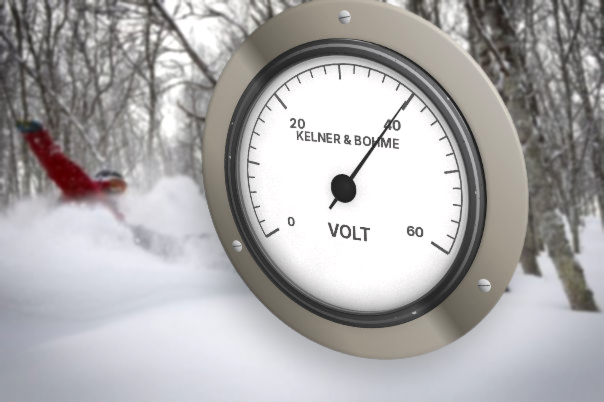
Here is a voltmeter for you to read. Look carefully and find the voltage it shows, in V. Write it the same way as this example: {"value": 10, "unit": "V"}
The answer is {"value": 40, "unit": "V"}
